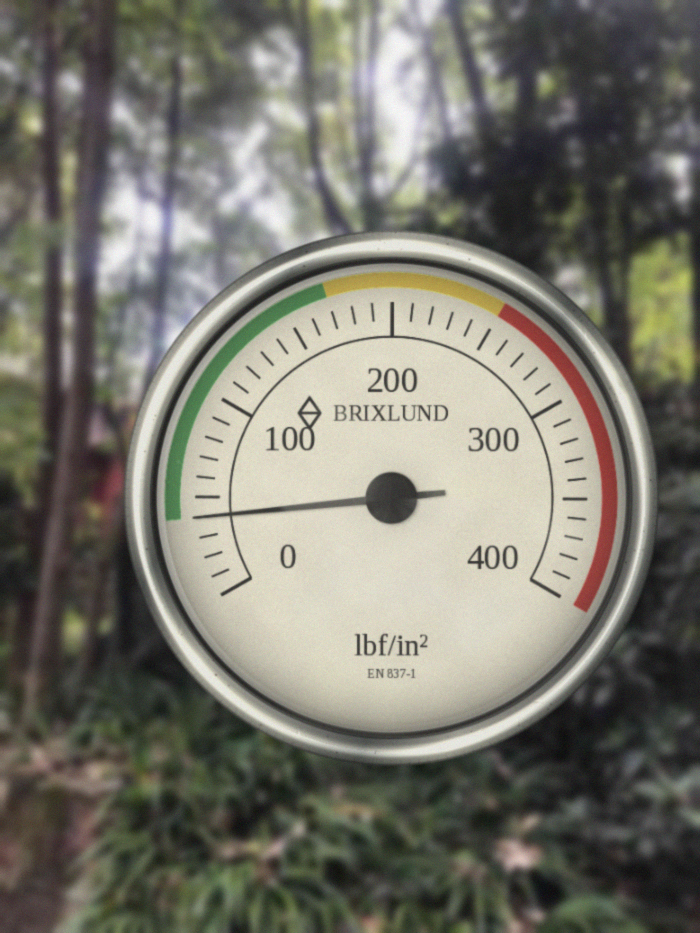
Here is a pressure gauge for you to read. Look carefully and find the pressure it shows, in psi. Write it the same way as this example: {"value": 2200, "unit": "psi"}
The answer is {"value": 40, "unit": "psi"}
